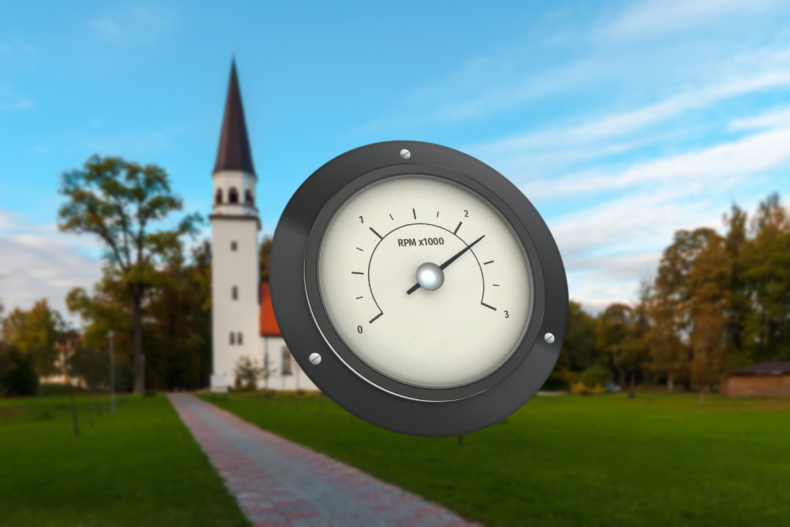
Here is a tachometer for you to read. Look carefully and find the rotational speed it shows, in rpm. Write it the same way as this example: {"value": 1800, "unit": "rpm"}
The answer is {"value": 2250, "unit": "rpm"}
